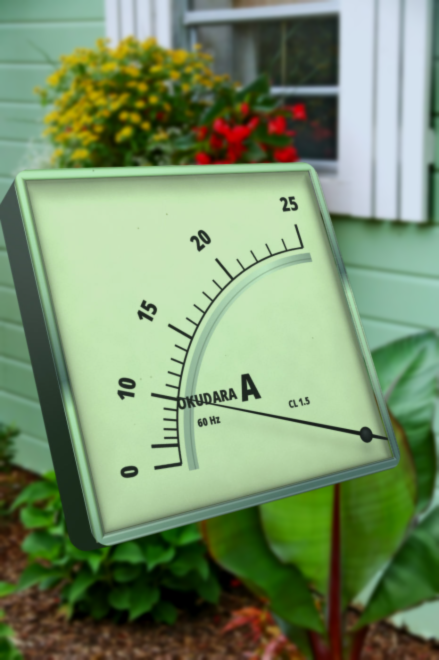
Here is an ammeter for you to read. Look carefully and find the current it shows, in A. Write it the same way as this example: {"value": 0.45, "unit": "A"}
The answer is {"value": 10, "unit": "A"}
